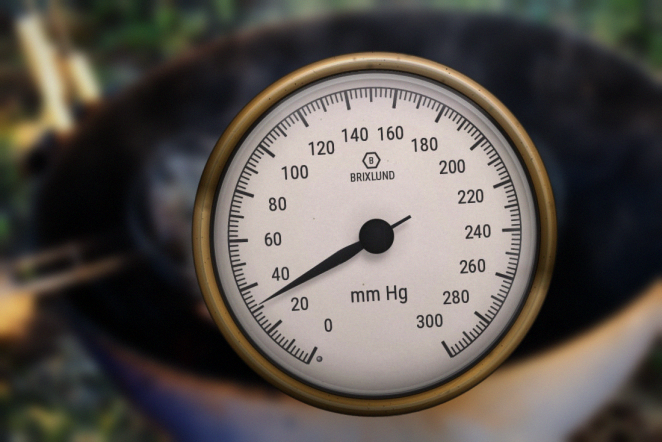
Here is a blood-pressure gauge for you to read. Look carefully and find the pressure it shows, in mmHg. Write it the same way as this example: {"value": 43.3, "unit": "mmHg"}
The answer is {"value": 32, "unit": "mmHg"}
